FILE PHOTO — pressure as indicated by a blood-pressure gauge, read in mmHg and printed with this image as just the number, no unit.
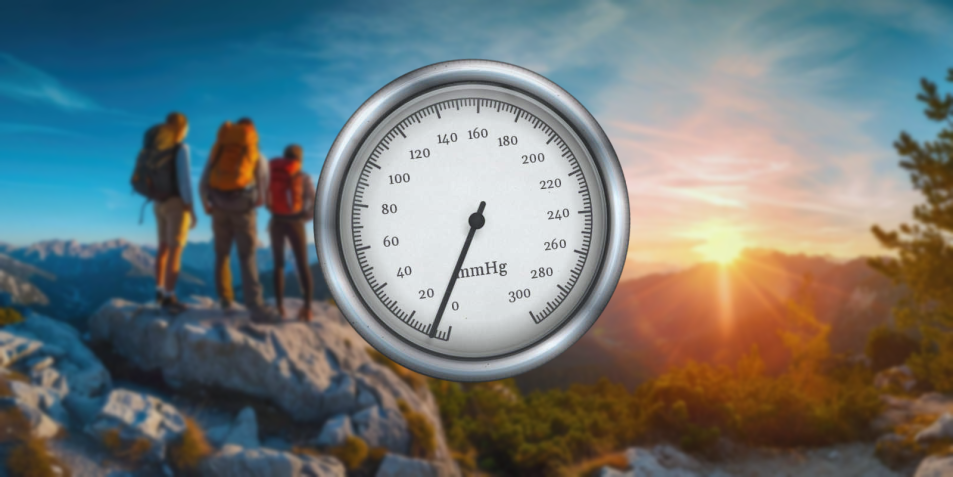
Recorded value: 8
